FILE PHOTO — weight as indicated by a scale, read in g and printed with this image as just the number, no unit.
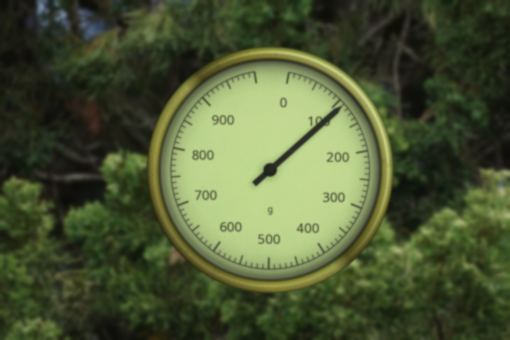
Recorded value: 110
